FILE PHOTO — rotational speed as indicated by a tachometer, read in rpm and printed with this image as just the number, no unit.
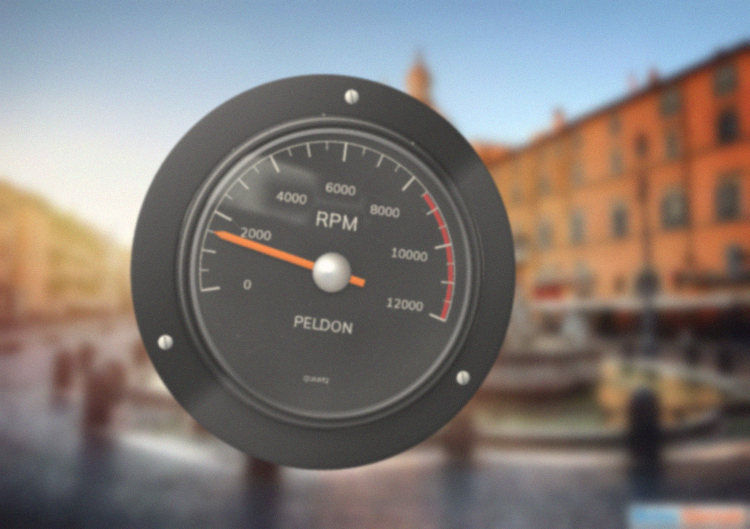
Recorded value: 1500
